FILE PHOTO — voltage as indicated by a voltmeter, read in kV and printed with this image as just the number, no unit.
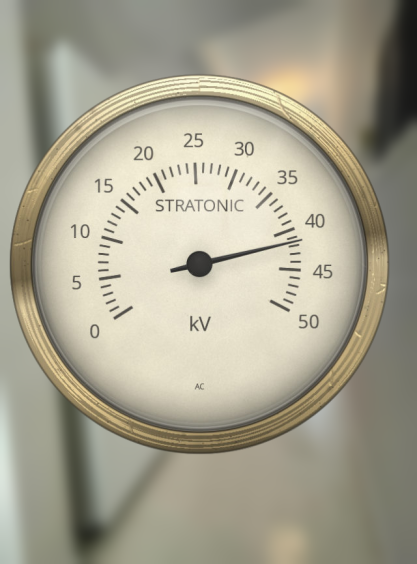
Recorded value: 41.5
